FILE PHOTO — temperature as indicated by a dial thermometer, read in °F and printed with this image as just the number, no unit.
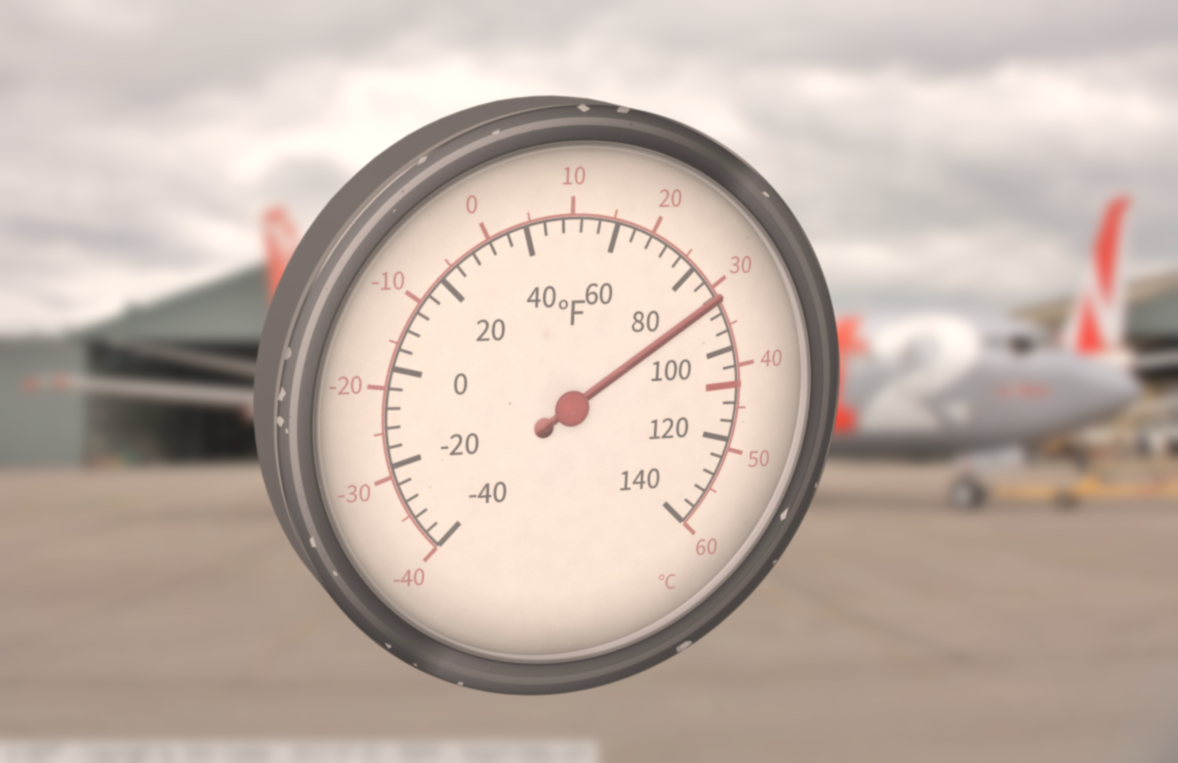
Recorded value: 88
